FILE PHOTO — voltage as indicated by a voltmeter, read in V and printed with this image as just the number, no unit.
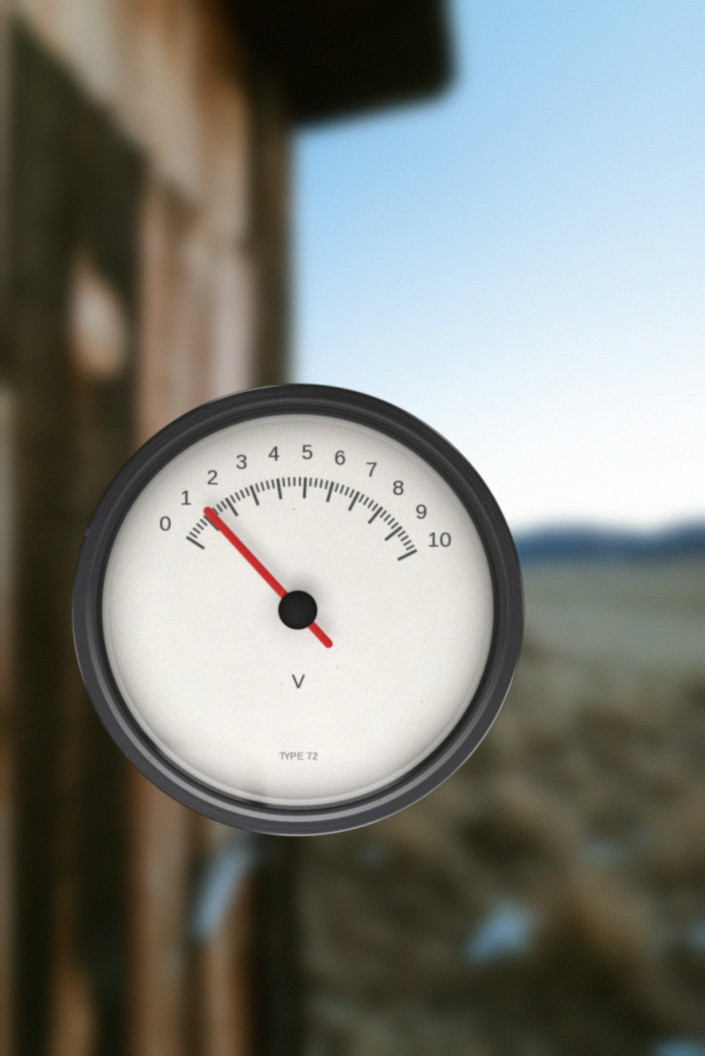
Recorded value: 1.2
